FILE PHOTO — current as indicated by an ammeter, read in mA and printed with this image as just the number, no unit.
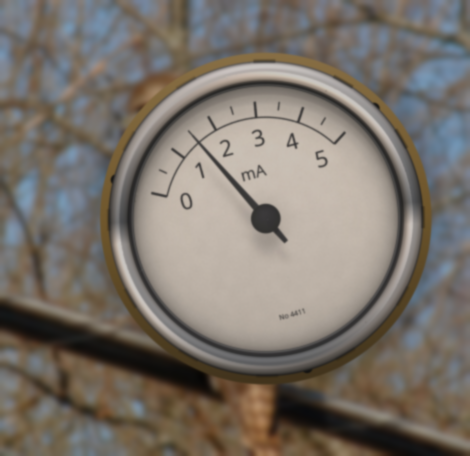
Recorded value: 1.5
